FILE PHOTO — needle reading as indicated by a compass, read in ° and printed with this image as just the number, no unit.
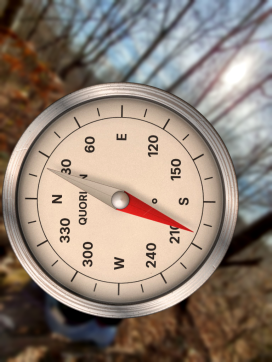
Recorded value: 202.5
